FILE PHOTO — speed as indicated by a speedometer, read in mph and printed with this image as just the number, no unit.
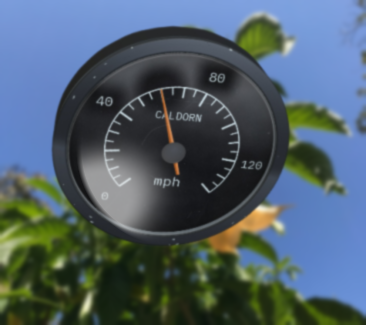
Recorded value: 60
